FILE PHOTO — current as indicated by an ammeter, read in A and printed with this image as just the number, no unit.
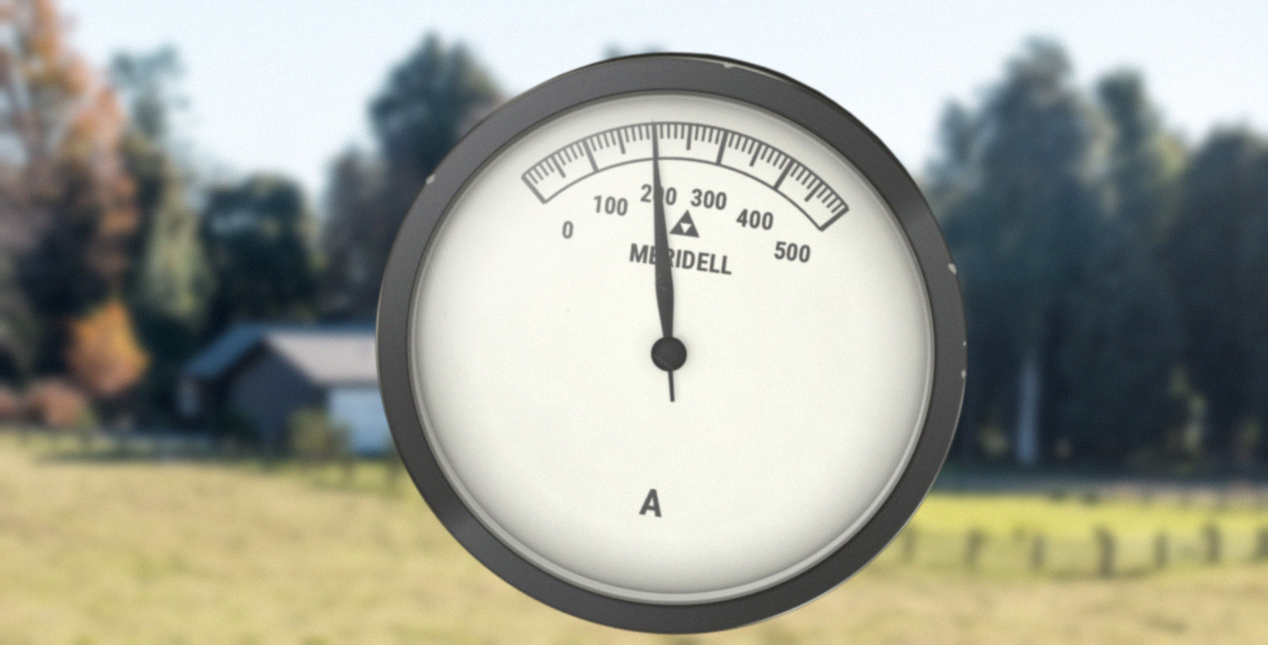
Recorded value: 200
